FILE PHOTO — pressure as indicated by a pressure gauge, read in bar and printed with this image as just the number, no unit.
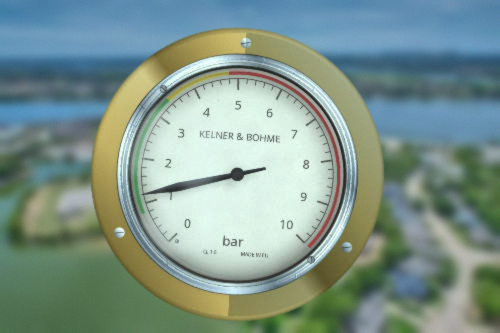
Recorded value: 1.2
